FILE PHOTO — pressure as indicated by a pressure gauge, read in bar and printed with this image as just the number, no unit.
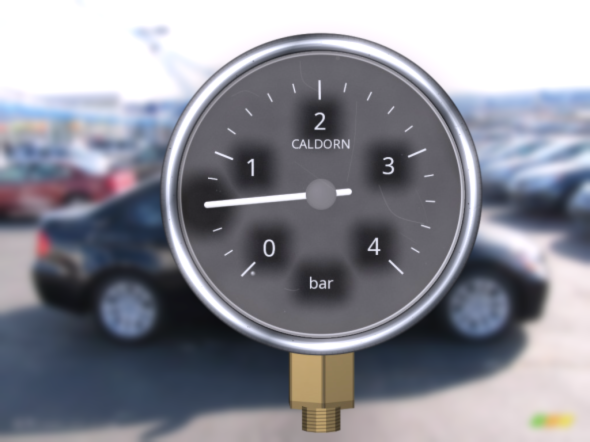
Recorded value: 0.6
